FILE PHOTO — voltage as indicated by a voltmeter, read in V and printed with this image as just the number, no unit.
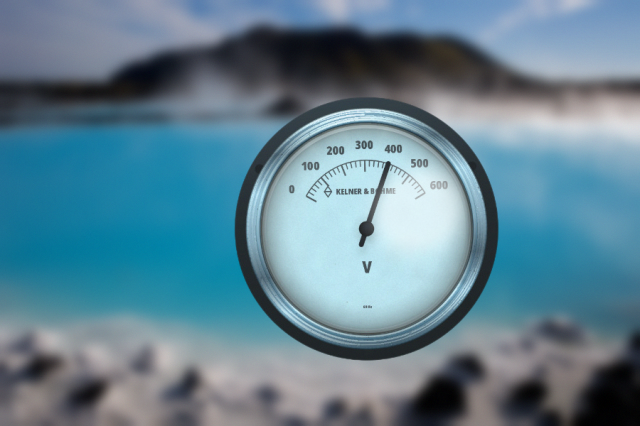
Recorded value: 400
